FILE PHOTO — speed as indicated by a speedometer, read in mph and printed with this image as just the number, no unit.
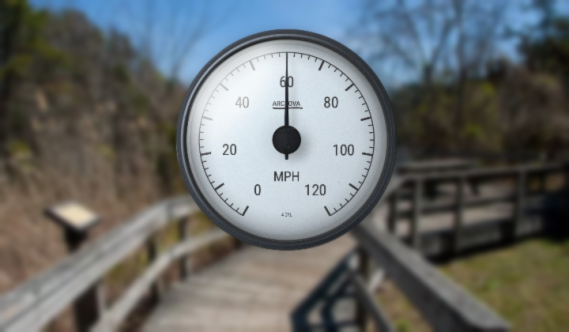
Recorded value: 60
